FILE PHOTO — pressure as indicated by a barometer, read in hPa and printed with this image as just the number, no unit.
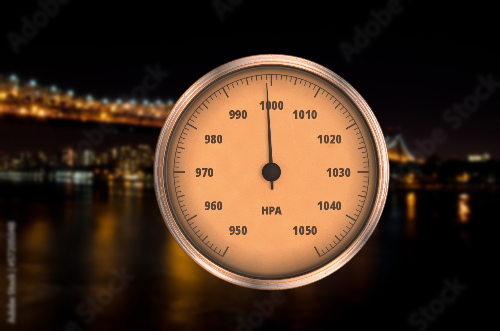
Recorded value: 999
